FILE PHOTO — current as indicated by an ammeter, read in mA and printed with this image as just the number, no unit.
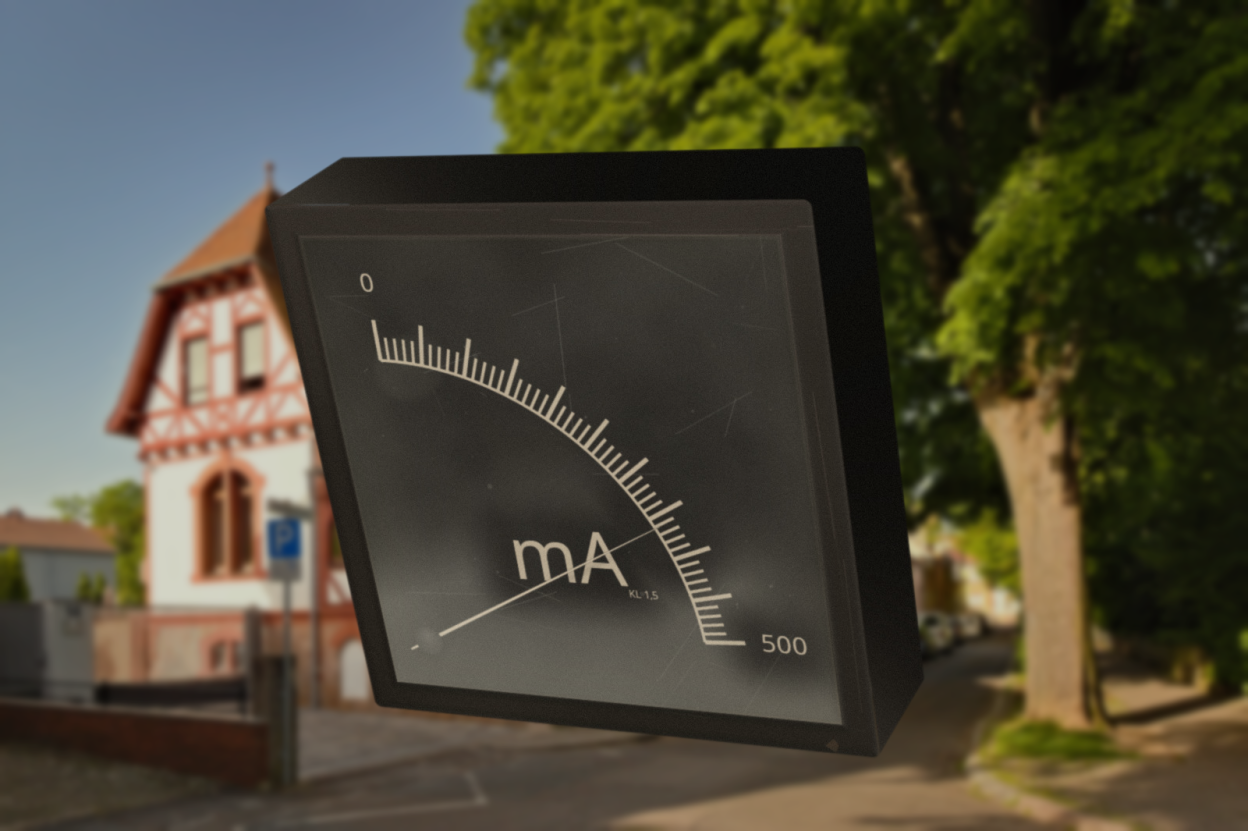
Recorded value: 360
